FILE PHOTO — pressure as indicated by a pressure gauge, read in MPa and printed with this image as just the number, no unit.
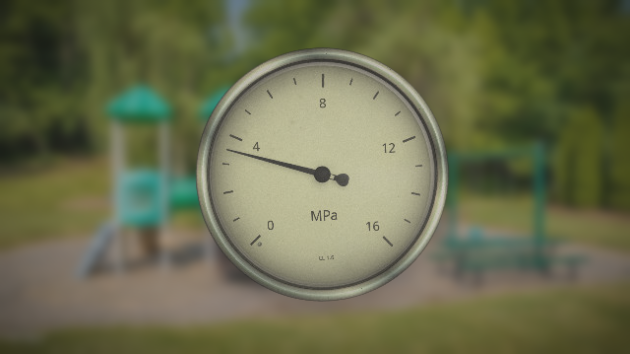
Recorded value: 3.5
